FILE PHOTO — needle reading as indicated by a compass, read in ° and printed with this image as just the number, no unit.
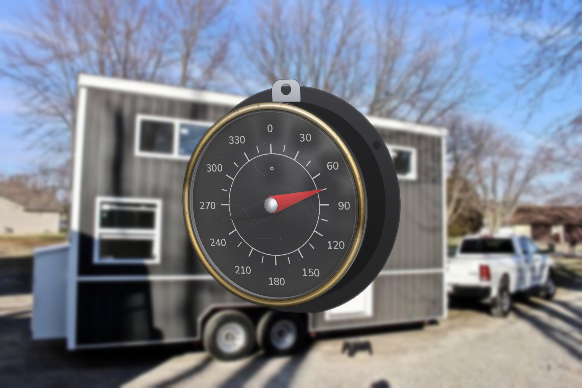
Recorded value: 75
